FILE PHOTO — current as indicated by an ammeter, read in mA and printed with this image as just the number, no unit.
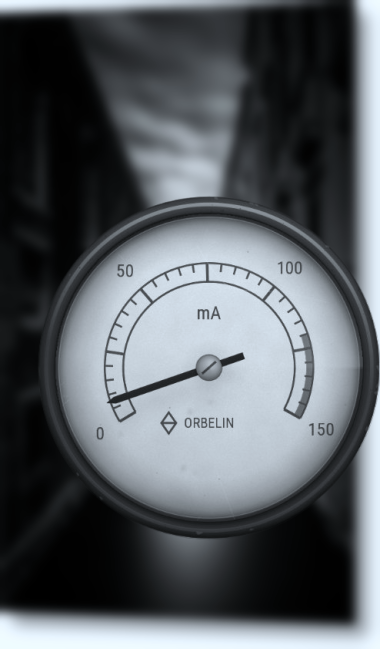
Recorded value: 7.5
